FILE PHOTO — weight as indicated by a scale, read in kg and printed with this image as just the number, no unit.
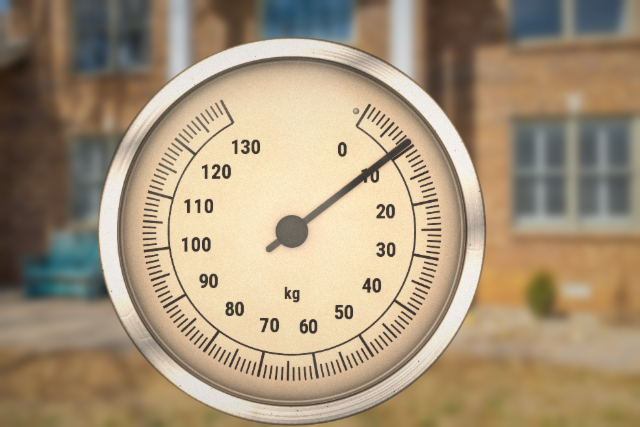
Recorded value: 9
